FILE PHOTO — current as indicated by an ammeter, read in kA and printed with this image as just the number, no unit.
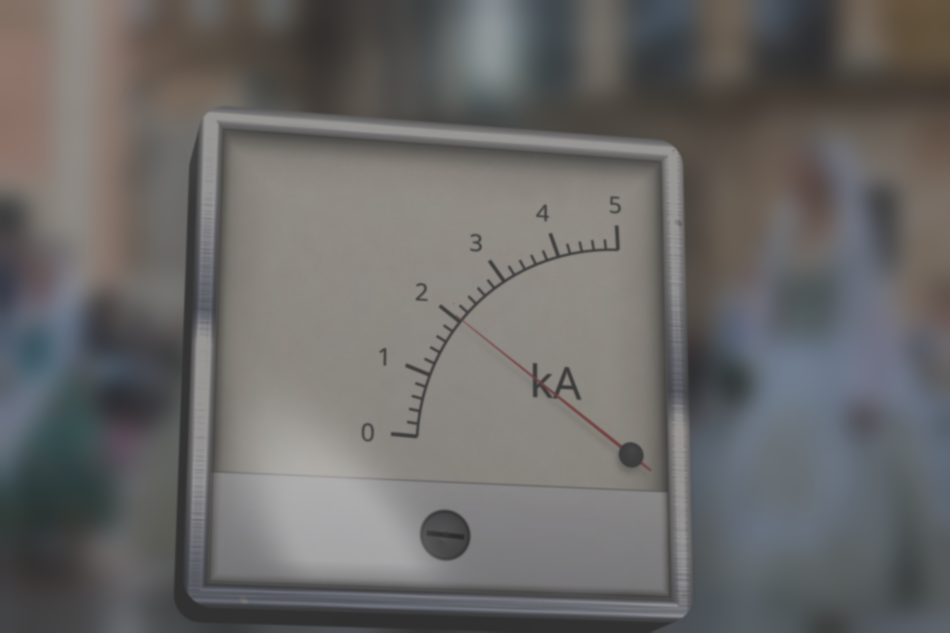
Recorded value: 2
